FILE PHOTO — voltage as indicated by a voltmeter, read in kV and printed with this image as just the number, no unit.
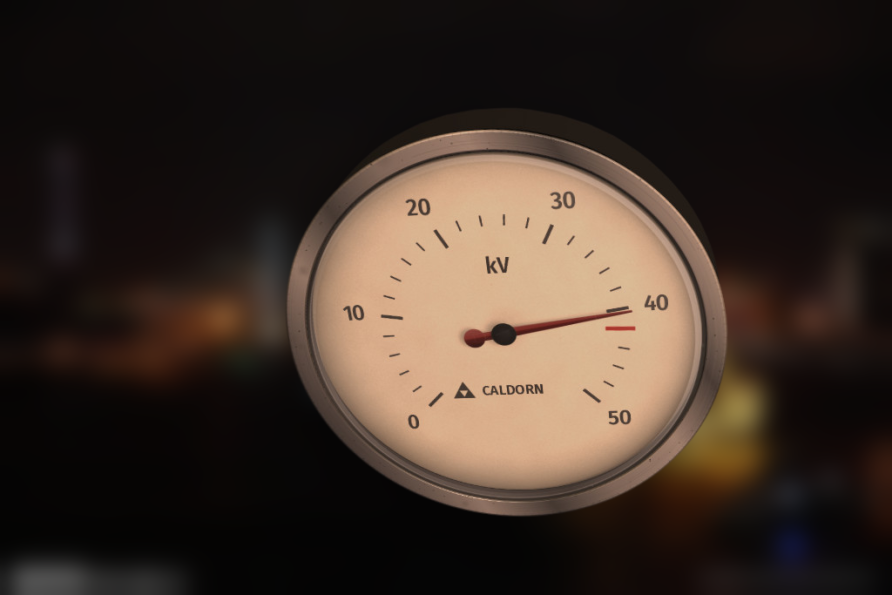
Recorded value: 40
